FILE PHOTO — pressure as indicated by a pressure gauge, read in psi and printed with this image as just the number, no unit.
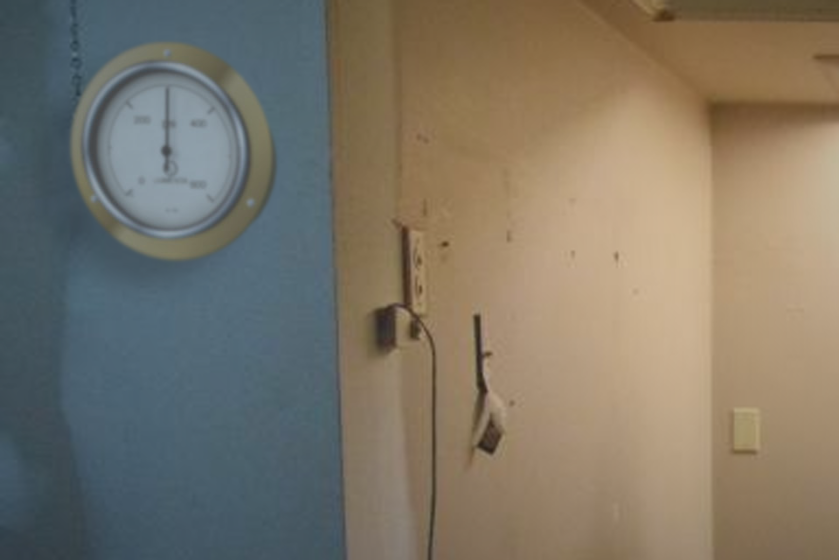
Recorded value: 300
